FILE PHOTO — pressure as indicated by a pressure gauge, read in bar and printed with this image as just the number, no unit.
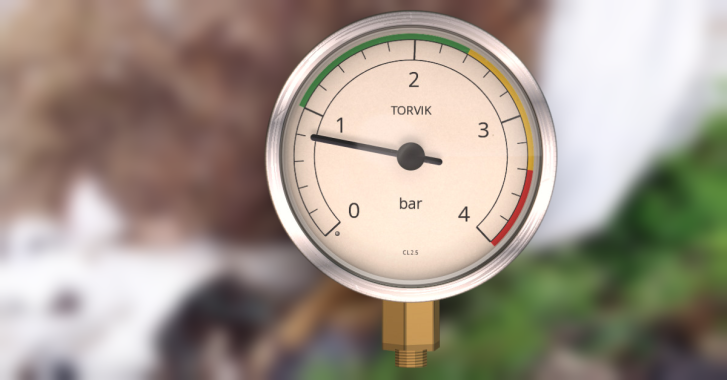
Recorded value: 0.8
